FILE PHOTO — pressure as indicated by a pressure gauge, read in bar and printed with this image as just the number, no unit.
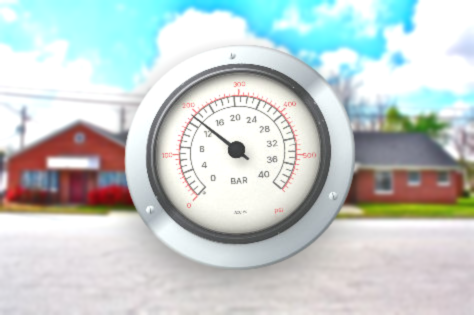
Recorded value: 13
